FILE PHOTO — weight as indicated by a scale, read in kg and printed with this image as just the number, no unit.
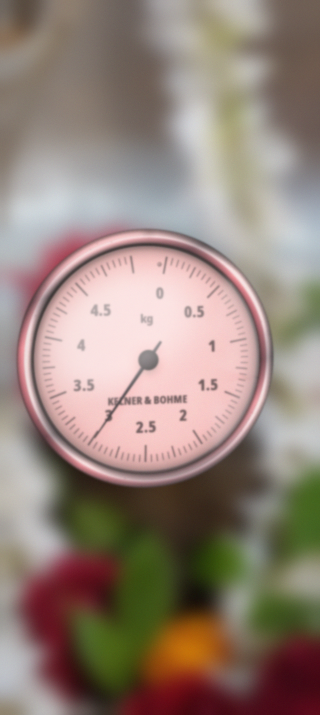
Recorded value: 3
